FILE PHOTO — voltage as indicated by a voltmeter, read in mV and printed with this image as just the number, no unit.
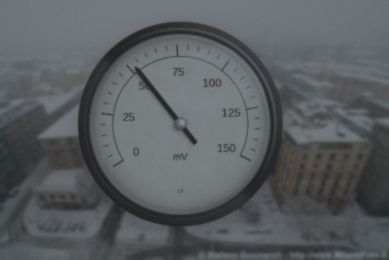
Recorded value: 52.5
